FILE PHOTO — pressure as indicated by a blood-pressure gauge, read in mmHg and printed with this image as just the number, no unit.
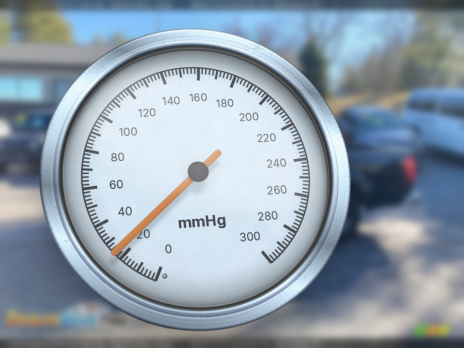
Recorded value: 24
